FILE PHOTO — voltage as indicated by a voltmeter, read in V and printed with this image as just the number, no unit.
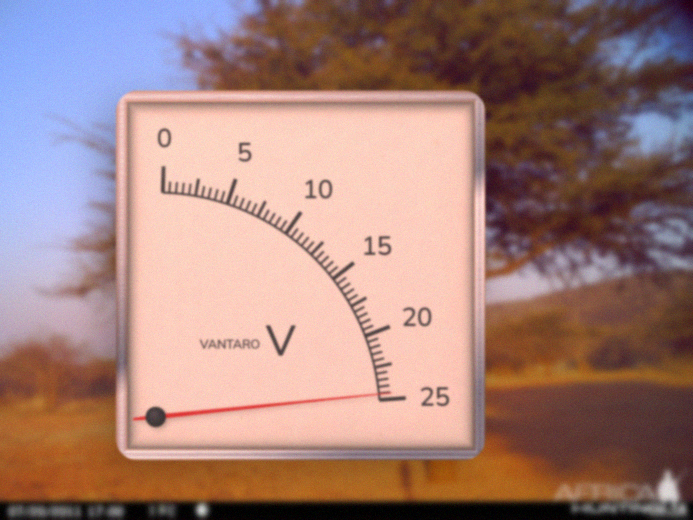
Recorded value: 24.5
